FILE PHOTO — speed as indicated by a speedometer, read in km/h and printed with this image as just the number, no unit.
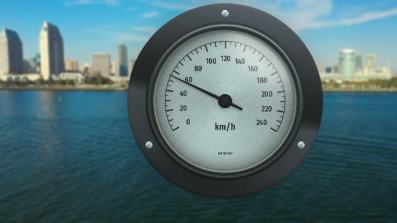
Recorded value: 55
